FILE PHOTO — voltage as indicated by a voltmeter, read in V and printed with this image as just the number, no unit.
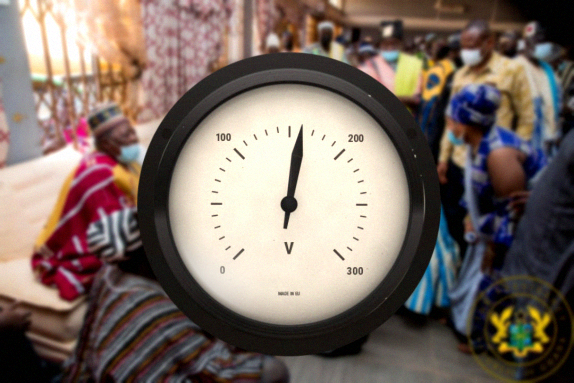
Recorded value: 160
